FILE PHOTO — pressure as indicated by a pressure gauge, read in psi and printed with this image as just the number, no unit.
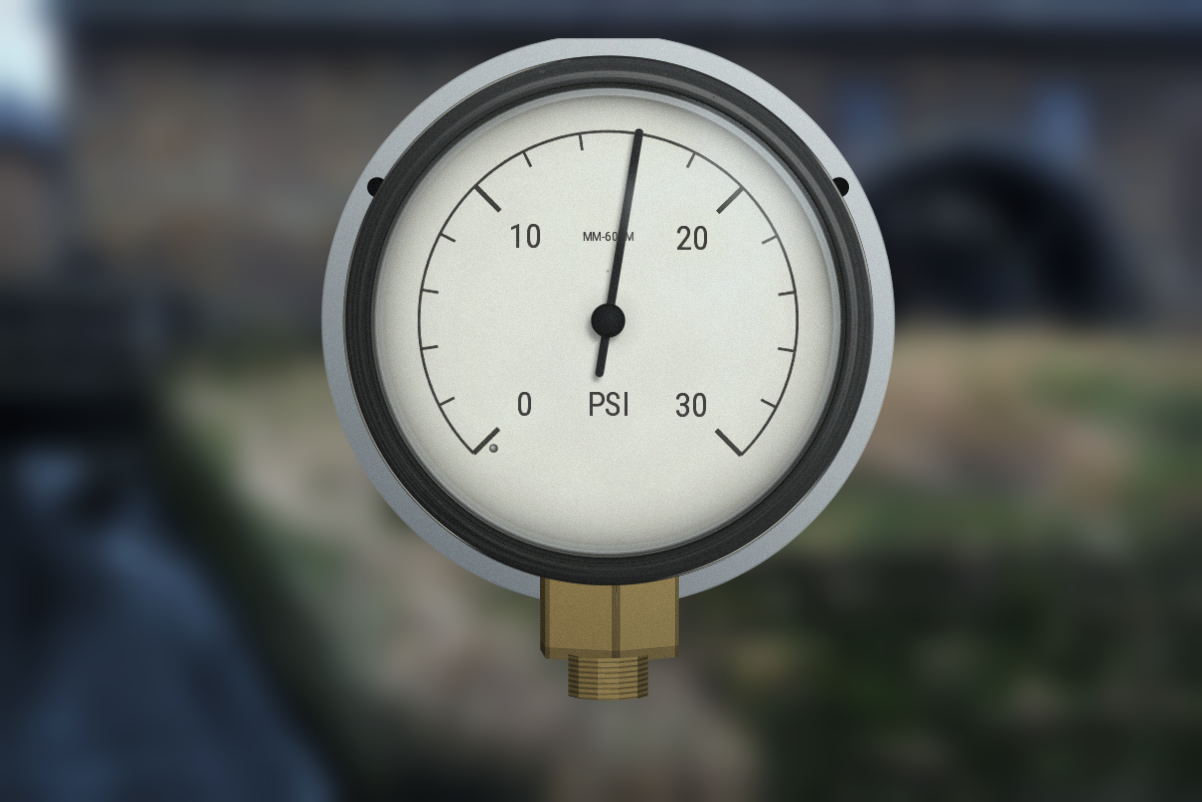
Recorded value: 16
